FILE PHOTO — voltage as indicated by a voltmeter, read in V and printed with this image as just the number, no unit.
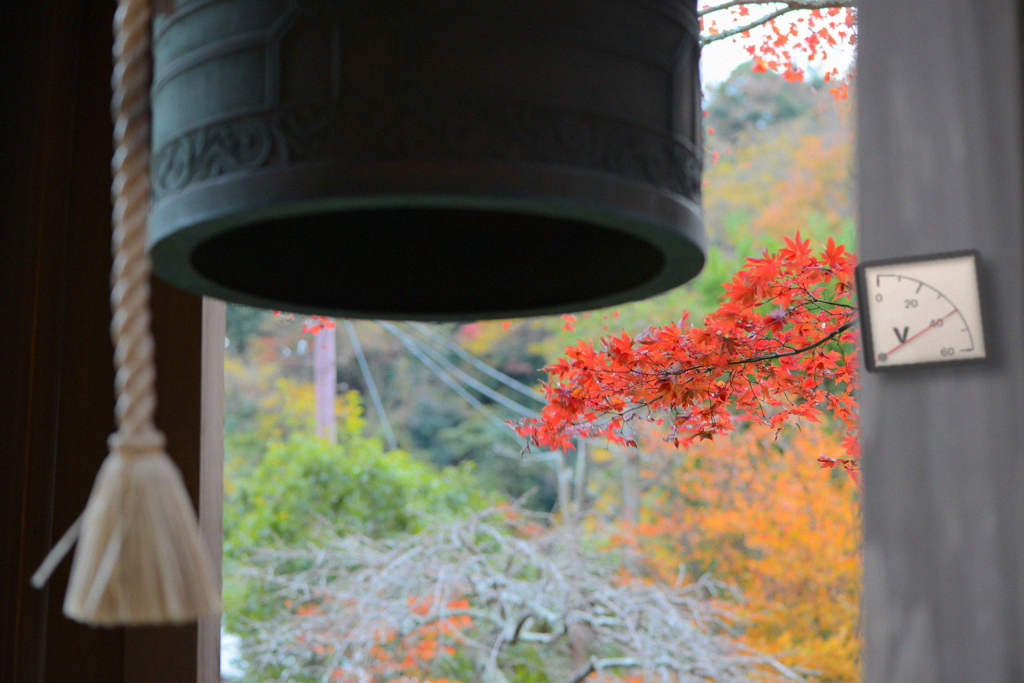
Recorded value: 40
